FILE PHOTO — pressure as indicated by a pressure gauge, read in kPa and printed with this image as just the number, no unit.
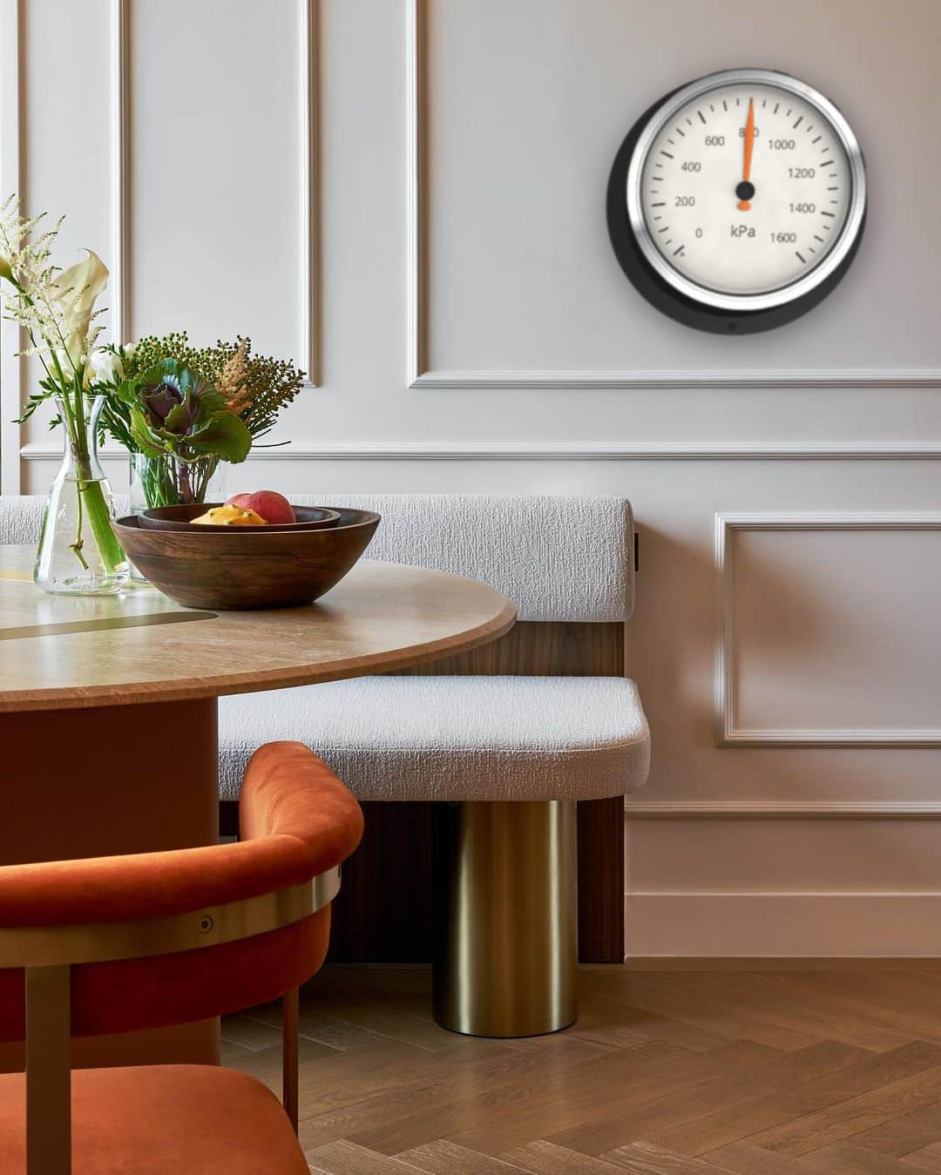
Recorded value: 800
